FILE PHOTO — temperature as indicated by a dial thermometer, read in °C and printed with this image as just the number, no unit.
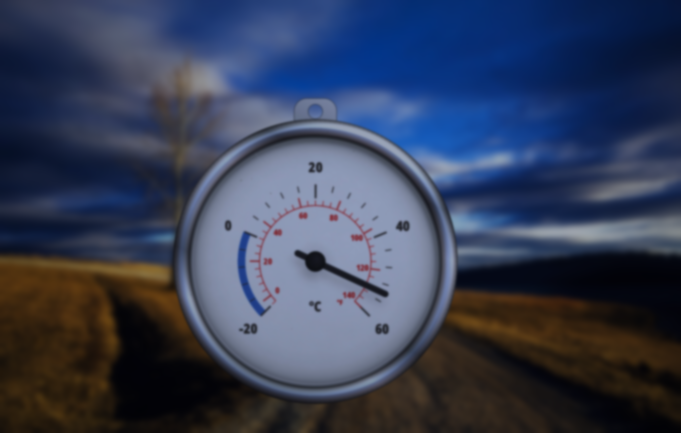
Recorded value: 54
